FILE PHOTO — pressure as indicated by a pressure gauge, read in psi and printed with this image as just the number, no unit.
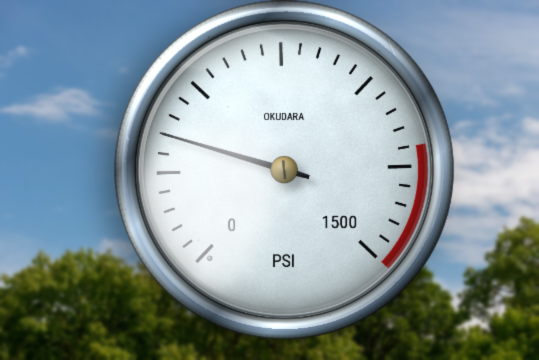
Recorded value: 350
